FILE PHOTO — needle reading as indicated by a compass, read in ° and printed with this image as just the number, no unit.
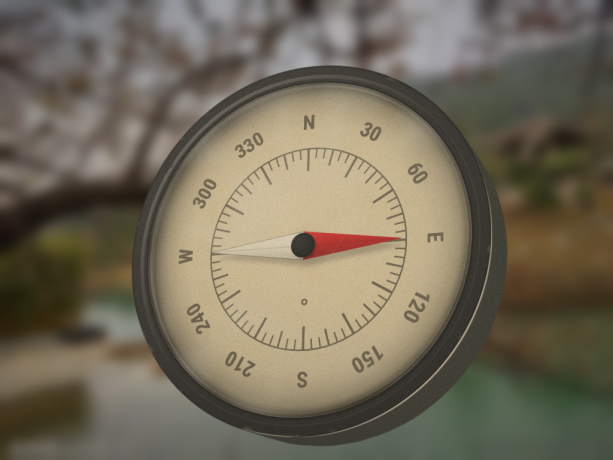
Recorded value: 90
